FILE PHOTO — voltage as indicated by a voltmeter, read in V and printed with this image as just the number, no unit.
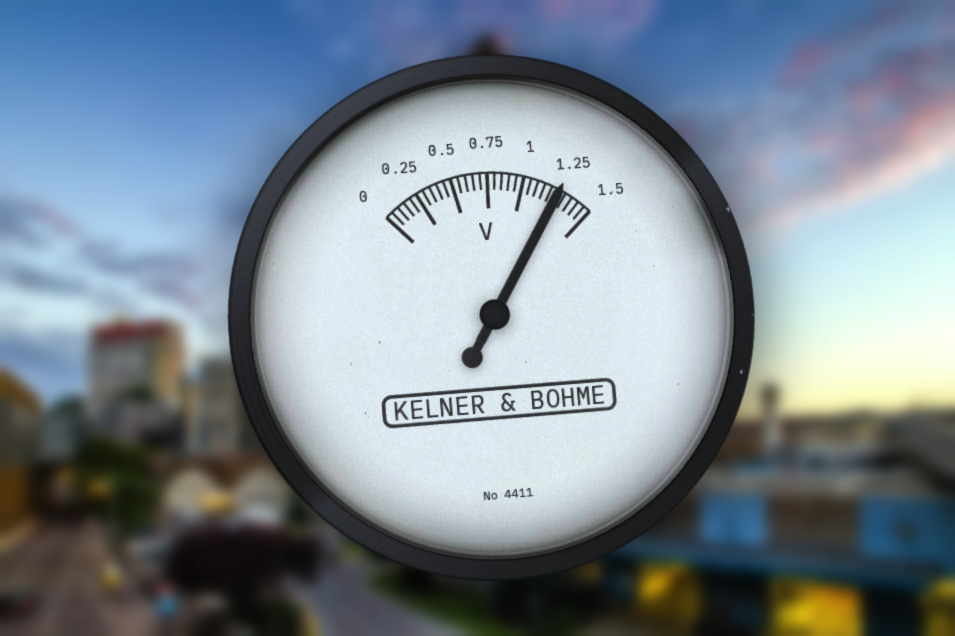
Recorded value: 1.25
